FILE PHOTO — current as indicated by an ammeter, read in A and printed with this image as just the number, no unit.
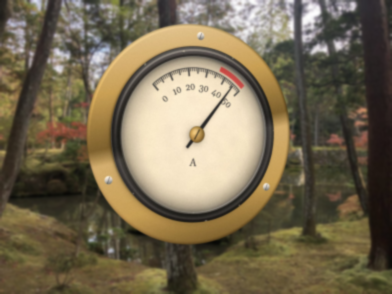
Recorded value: 45
